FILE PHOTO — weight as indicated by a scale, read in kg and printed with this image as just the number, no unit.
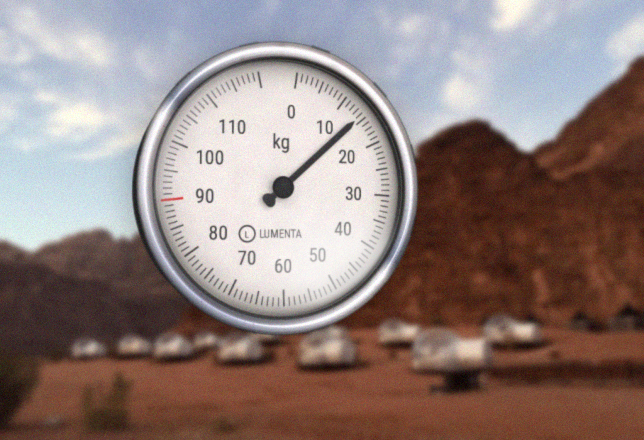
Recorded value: 14
